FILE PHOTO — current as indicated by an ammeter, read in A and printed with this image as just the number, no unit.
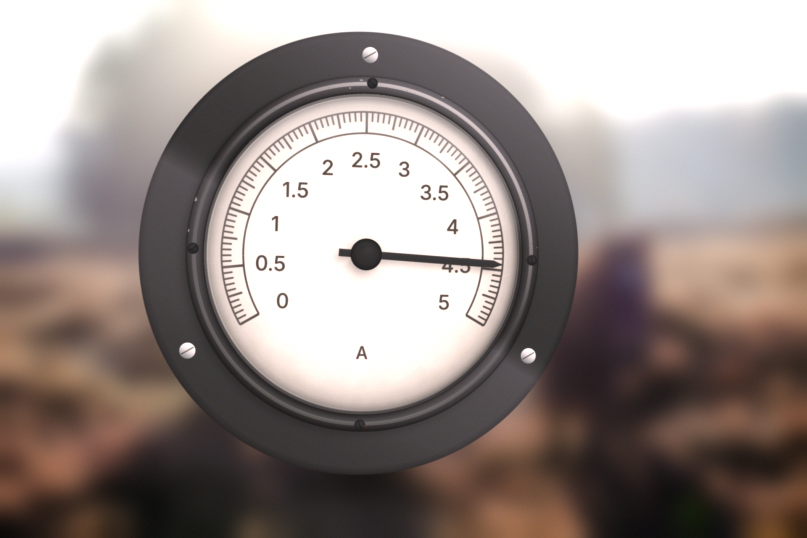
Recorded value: 4.45
